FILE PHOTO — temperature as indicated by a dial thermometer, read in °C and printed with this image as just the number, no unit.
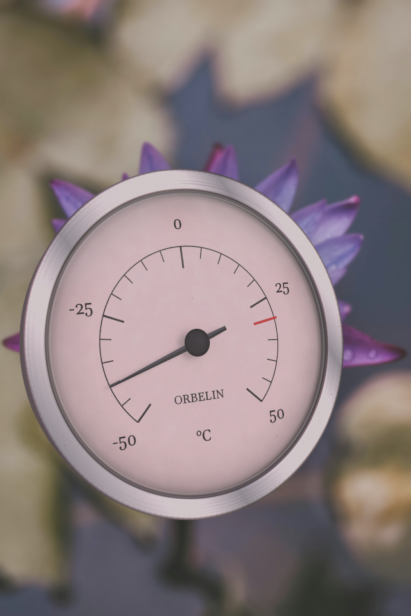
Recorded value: -40
